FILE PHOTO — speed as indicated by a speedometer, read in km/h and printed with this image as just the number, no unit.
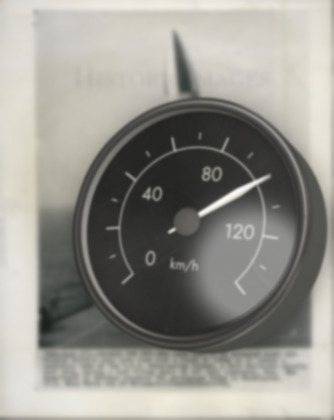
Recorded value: 100
